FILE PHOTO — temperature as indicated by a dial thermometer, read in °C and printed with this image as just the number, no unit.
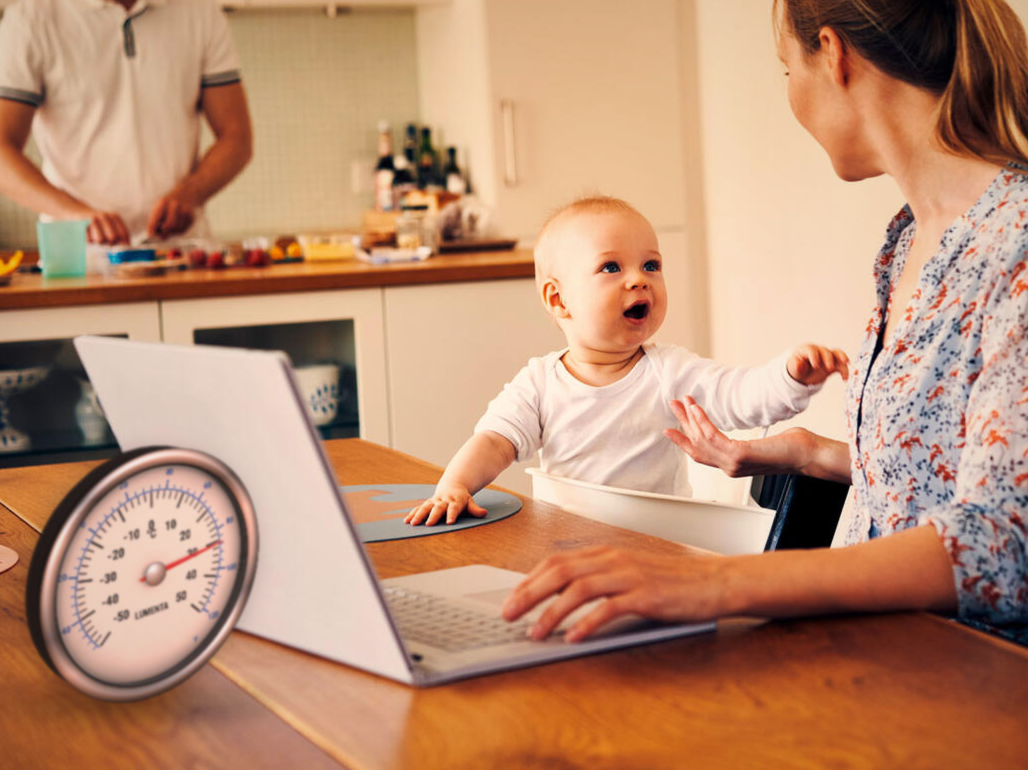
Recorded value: 30
